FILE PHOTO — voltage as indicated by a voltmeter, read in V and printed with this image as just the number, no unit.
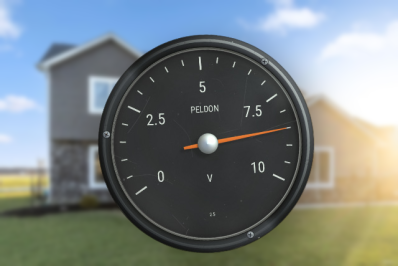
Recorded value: 8.5
